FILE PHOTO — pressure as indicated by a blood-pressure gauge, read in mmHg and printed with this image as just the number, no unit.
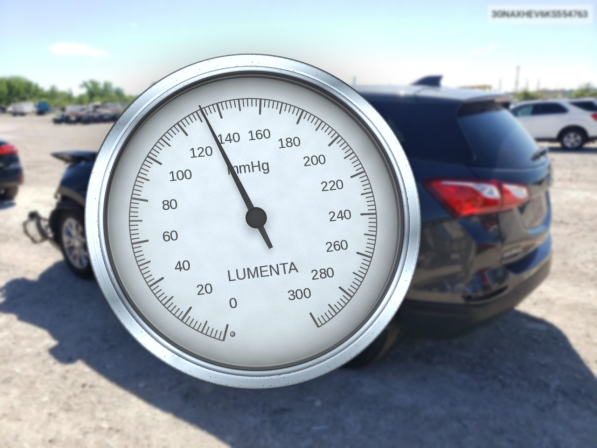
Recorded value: 132
